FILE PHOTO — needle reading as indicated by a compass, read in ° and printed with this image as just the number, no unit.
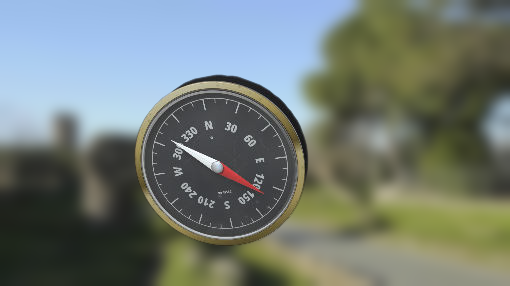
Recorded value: 130
